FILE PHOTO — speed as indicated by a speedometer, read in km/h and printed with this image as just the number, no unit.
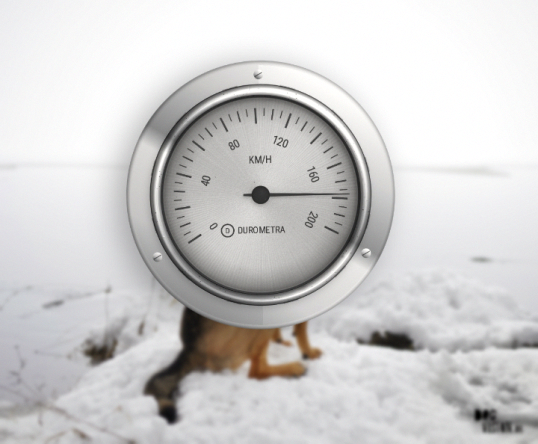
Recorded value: 177.5
